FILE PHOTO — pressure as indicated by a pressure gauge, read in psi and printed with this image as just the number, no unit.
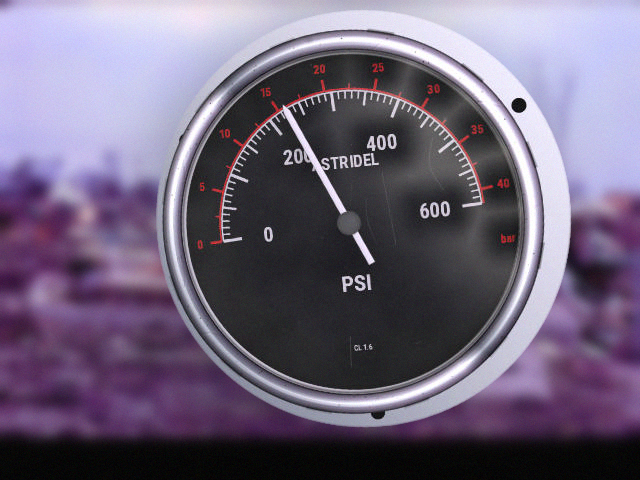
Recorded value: 230
